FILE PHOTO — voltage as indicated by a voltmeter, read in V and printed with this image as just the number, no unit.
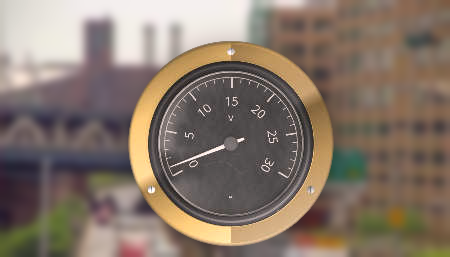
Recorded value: 1
